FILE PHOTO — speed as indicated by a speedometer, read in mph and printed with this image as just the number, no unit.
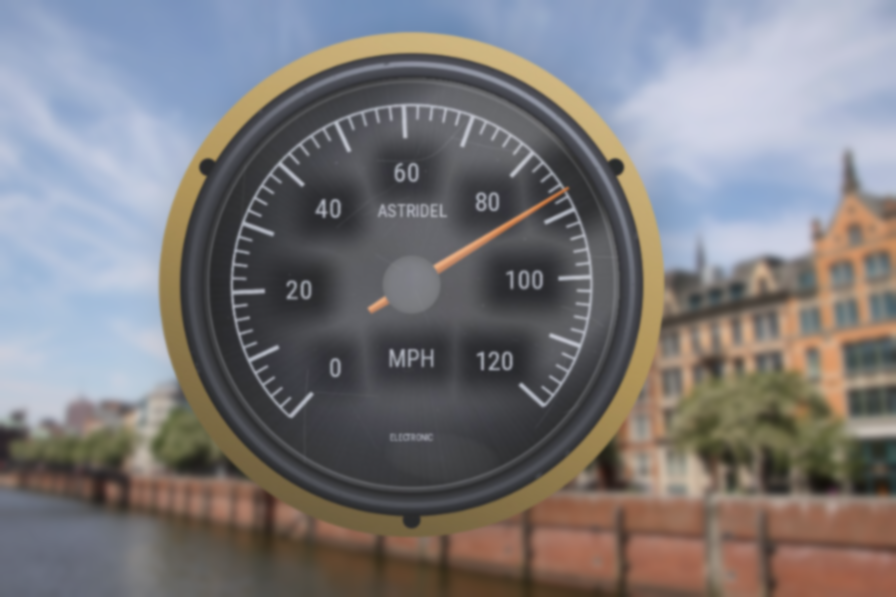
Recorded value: 87
